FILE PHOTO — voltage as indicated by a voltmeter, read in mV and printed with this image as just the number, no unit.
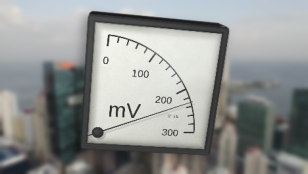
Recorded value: 230
